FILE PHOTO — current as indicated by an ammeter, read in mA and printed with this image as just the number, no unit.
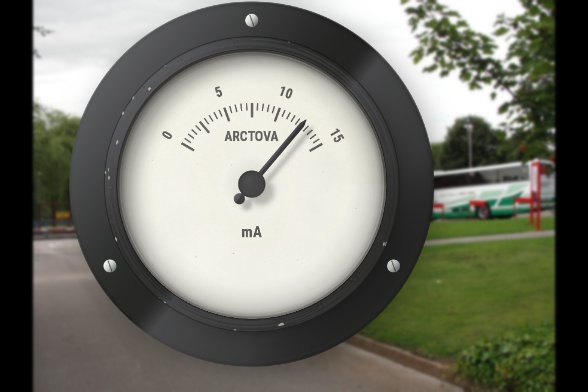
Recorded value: 12.5
